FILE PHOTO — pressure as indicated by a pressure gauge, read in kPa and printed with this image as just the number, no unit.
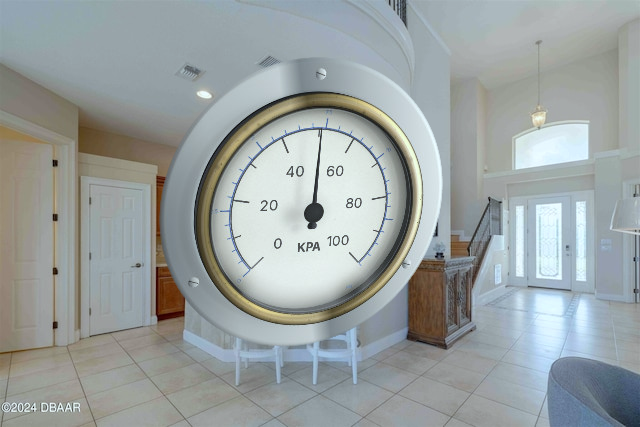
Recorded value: 50
